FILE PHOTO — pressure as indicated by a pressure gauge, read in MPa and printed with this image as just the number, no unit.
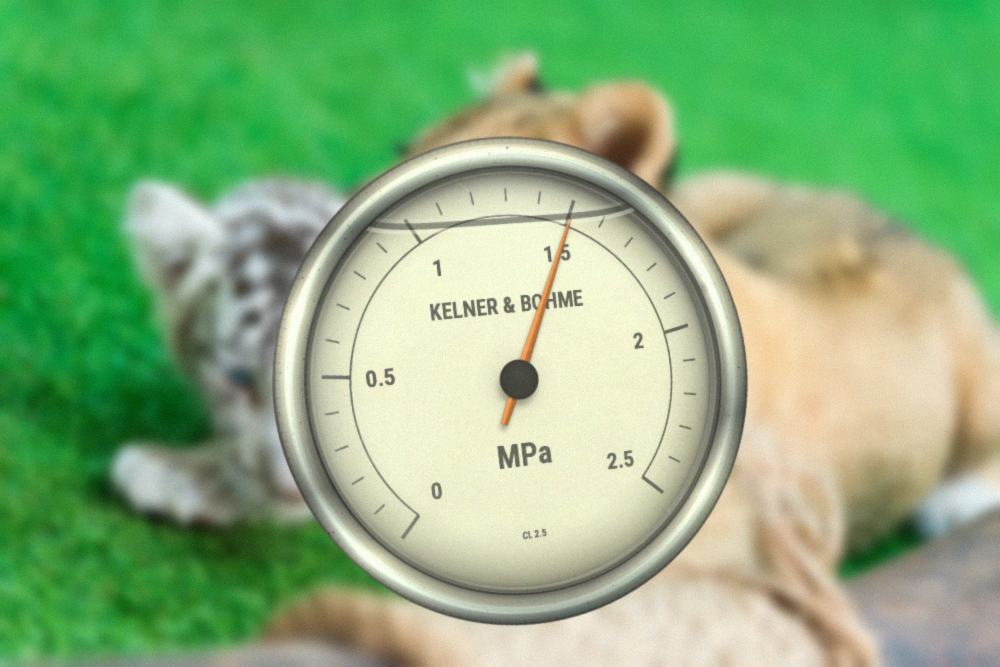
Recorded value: 1.5
